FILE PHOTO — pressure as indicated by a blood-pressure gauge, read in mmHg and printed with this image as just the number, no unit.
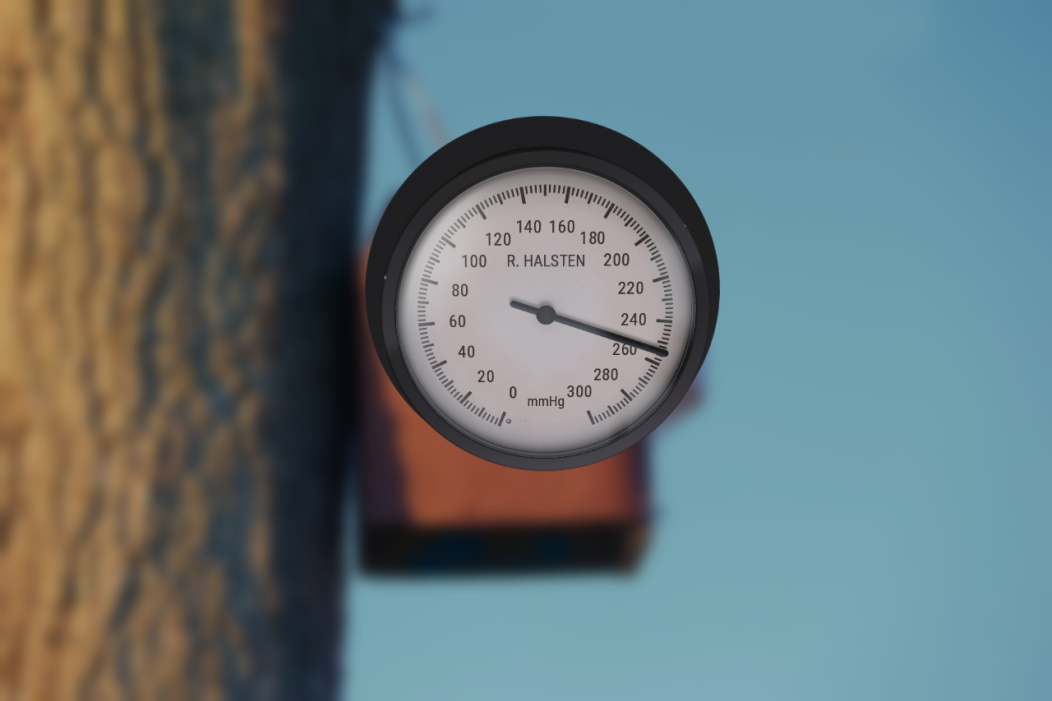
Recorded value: 254
